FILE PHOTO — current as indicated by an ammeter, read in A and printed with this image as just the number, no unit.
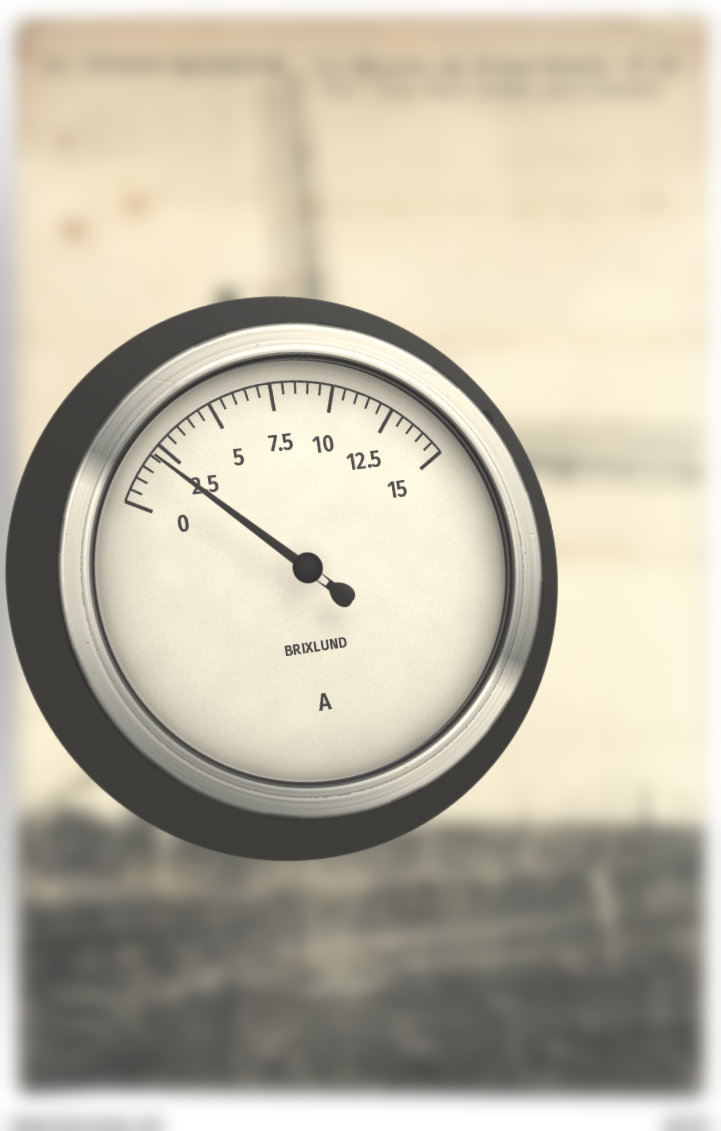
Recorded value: 2
